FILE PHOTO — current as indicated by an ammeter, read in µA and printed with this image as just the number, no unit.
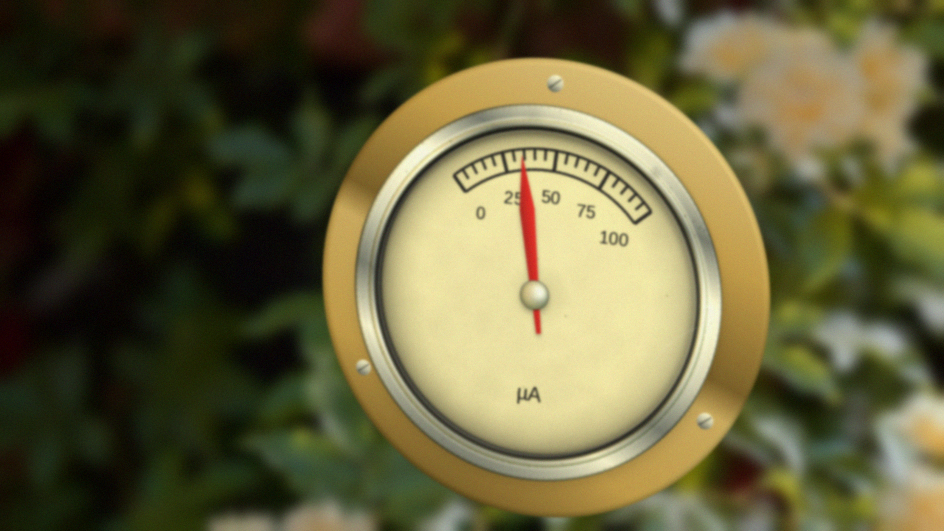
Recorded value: 35
